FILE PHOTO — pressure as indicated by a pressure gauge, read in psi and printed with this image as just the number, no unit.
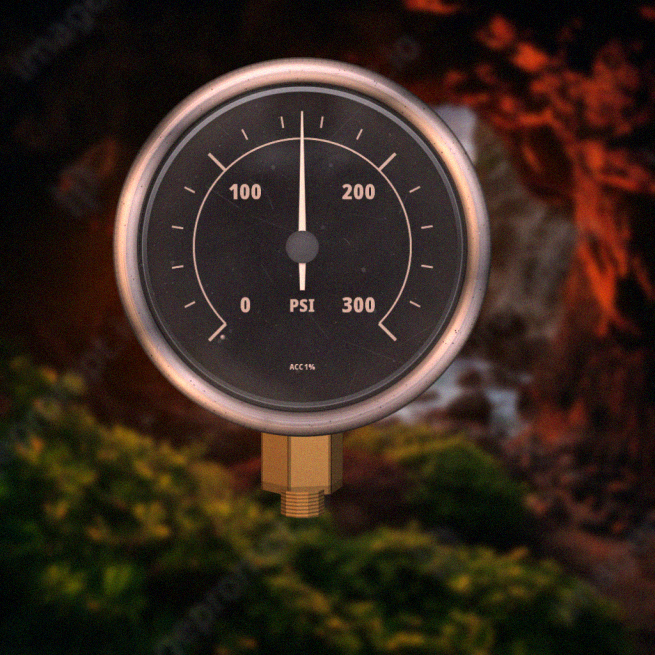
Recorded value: 150
